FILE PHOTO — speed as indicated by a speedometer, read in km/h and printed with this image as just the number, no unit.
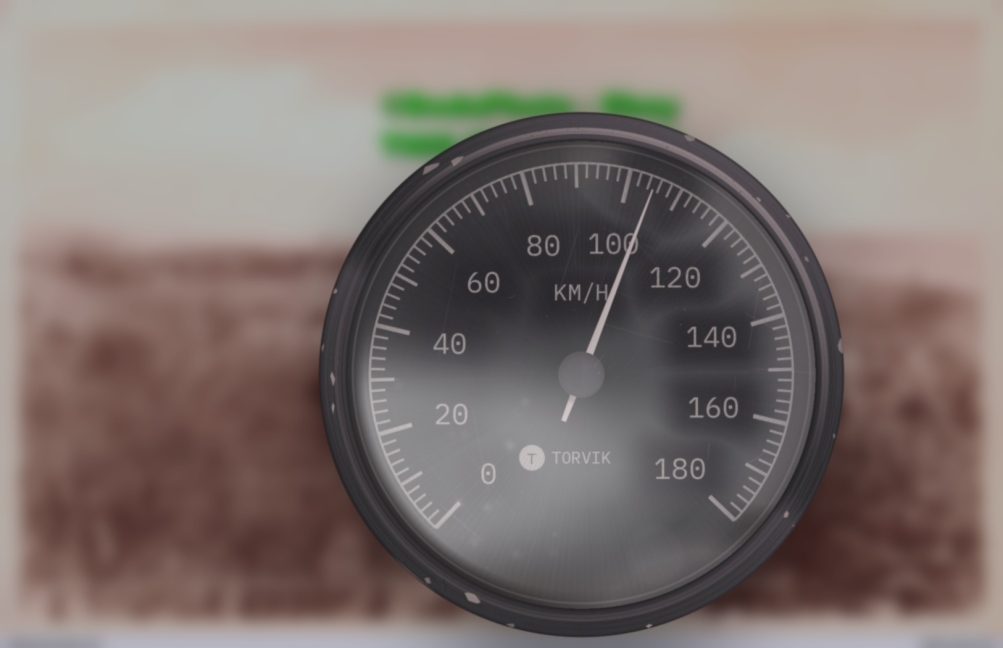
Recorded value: 105
